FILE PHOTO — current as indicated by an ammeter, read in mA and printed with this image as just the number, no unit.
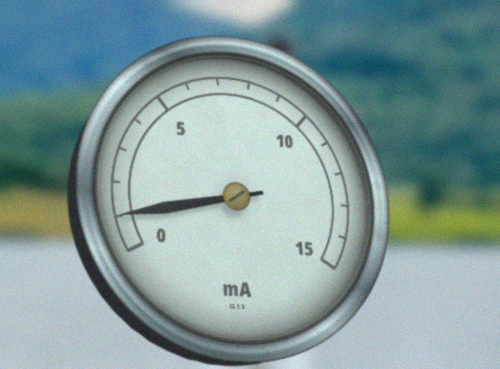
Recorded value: 1
